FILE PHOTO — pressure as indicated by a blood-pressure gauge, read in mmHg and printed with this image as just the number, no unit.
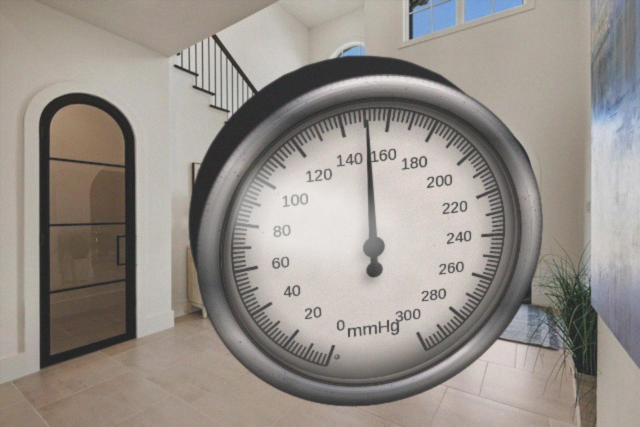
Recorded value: 150
